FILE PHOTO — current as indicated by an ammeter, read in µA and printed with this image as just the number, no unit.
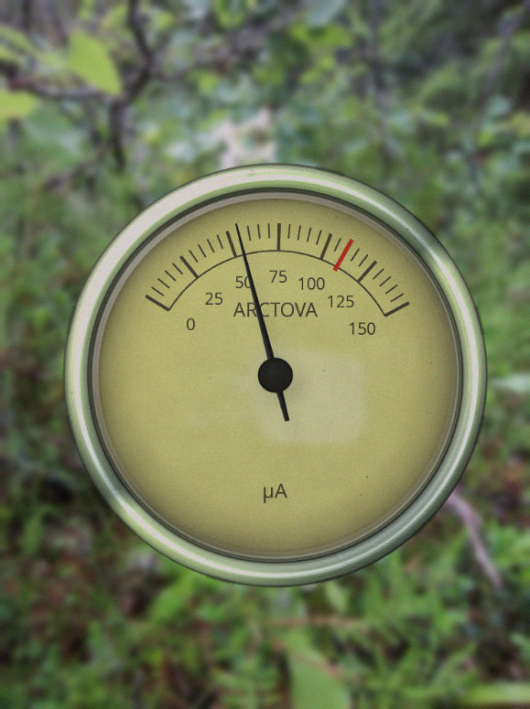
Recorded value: 55
